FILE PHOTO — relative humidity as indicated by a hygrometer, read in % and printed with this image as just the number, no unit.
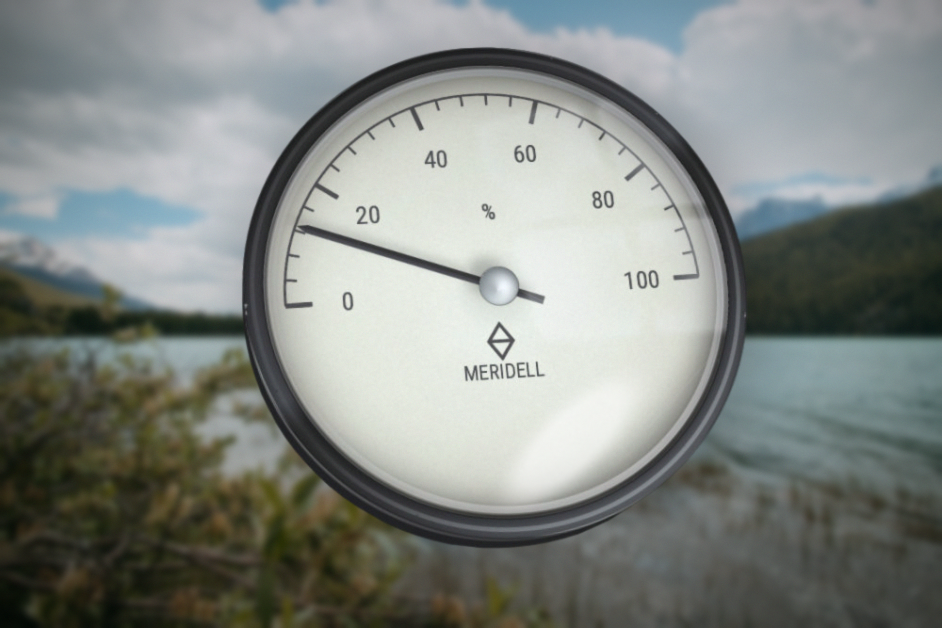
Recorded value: 12
